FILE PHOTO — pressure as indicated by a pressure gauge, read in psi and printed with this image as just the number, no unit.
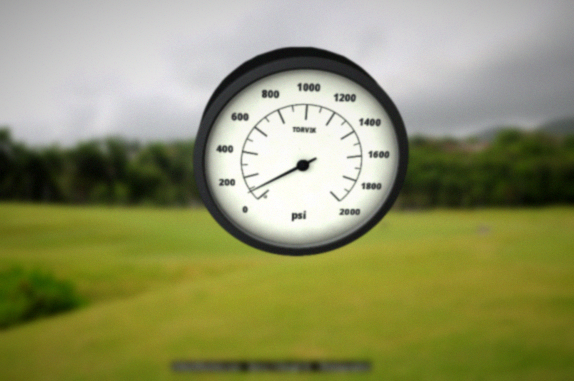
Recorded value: 100
